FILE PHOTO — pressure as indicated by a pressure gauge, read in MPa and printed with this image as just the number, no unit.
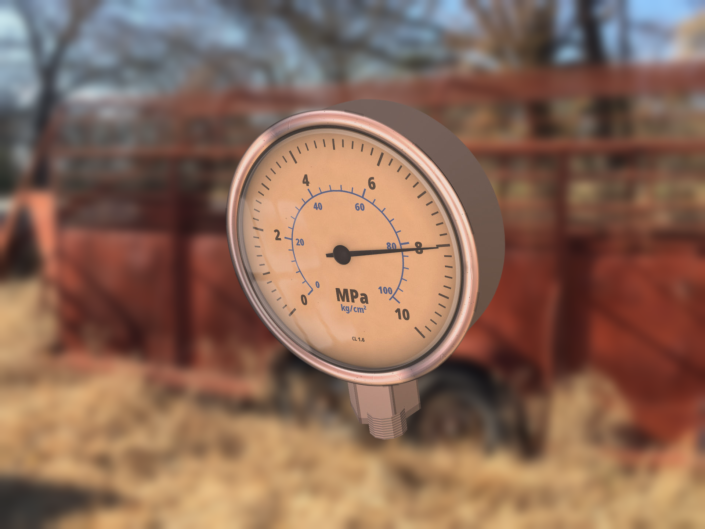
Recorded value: 8
